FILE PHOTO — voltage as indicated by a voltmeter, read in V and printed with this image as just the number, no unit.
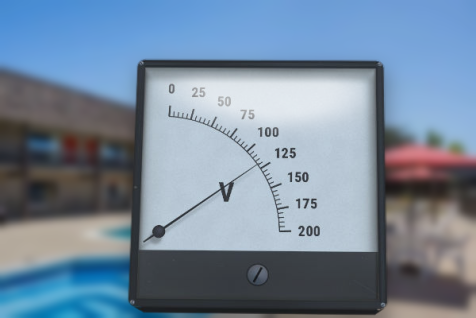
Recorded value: 120
